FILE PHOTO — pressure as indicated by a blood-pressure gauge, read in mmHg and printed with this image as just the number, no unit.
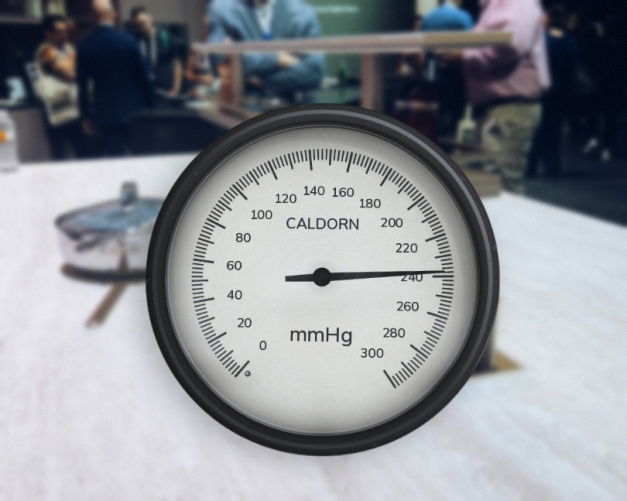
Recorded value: 238
